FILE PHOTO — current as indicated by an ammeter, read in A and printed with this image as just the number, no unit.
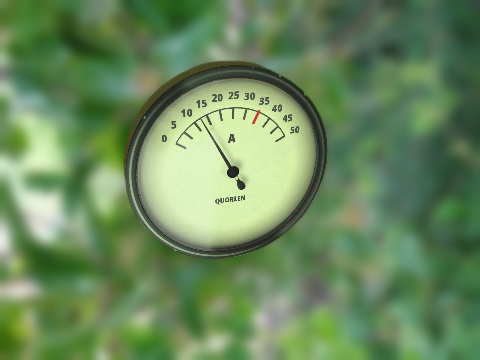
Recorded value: 12.5
